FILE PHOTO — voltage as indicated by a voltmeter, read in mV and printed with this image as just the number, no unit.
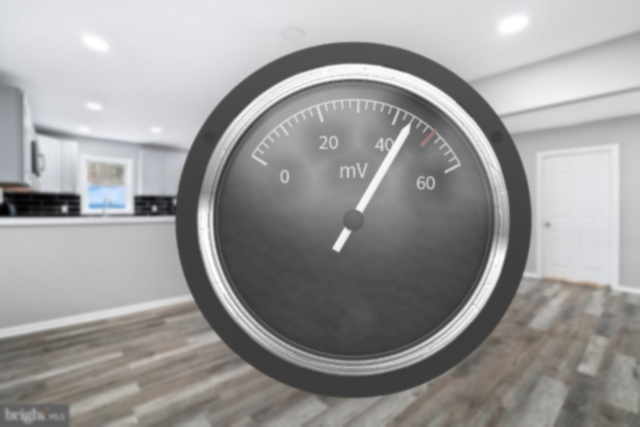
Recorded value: 44
